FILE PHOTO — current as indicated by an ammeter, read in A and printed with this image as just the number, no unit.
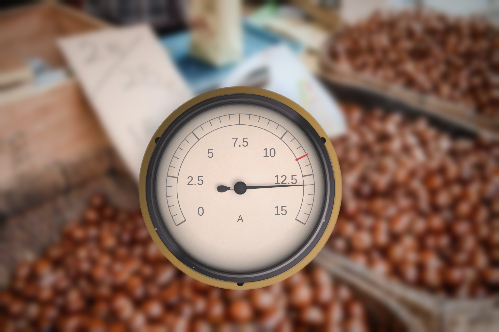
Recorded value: 13
